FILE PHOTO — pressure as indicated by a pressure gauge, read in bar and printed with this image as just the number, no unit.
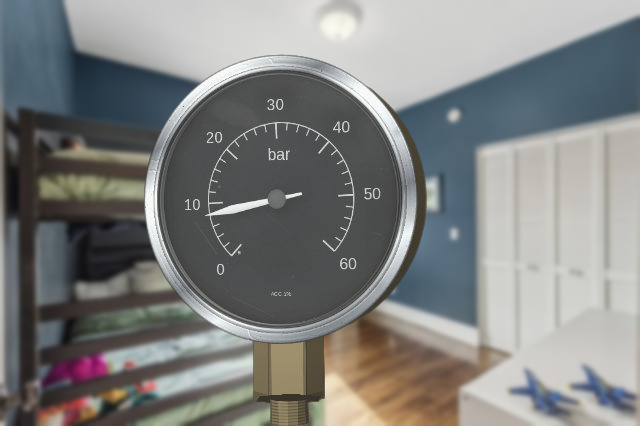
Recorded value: 8
